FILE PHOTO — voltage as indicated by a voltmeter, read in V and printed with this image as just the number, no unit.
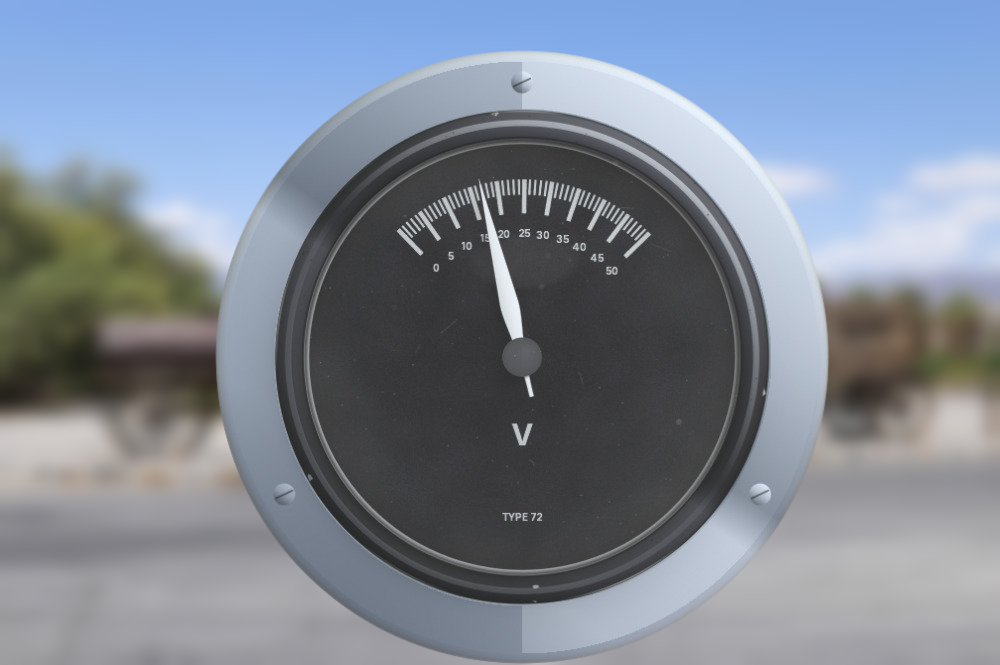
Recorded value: 17
